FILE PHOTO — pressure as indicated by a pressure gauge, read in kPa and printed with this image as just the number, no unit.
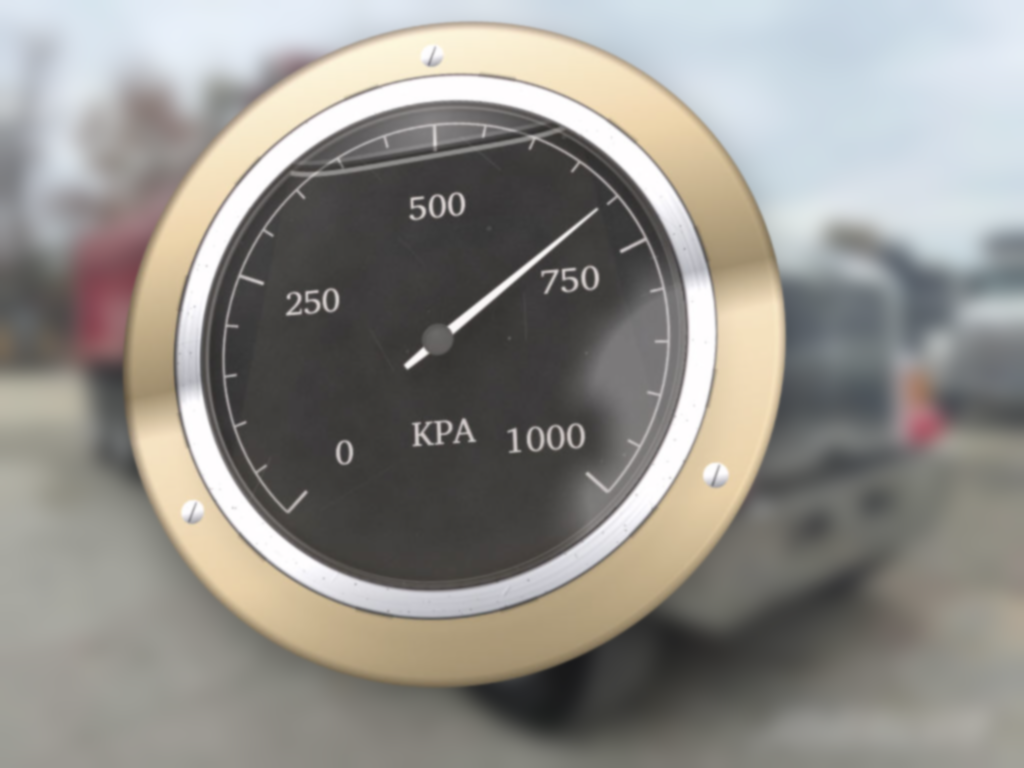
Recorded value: 700
